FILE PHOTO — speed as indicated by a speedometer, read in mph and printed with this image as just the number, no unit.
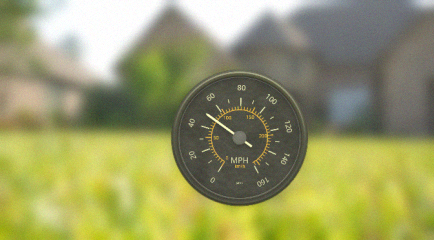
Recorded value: 50
